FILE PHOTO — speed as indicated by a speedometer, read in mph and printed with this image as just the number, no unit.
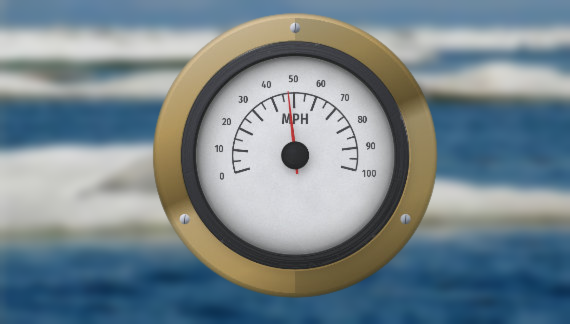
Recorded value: 47.5
